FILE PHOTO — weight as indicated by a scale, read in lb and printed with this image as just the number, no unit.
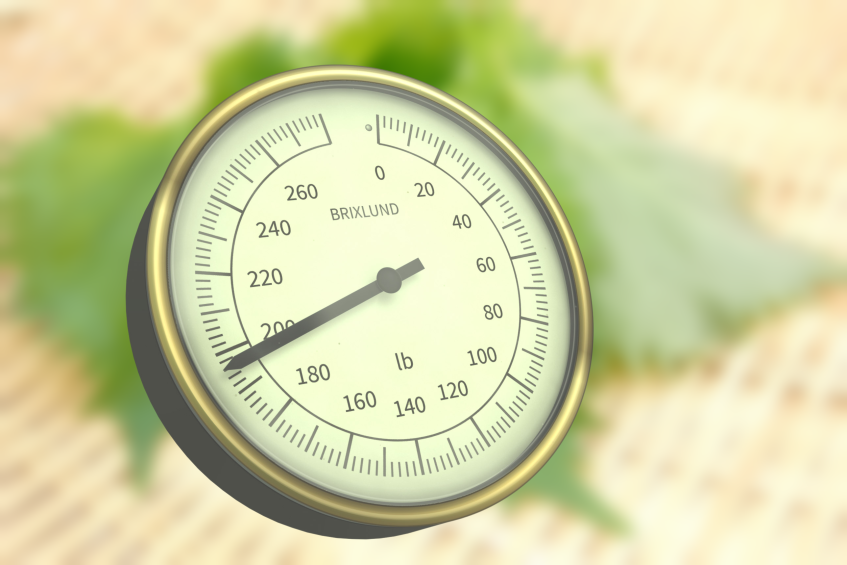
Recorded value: 196
